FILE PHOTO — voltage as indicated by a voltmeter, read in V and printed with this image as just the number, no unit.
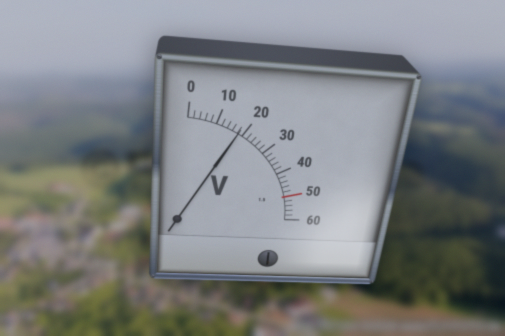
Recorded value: 18
